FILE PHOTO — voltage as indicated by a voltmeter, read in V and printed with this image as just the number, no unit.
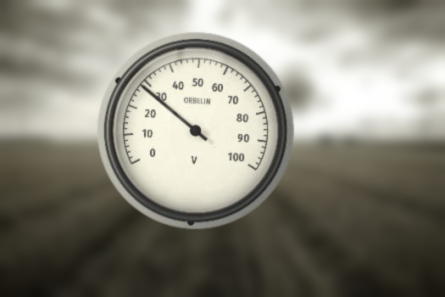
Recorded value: 28
